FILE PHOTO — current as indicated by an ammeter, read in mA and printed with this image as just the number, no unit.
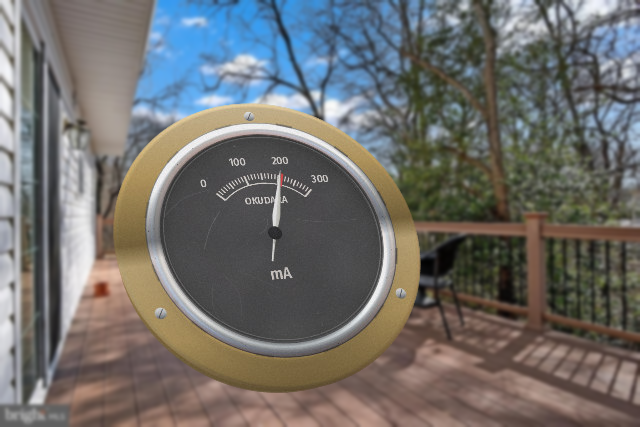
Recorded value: 200
